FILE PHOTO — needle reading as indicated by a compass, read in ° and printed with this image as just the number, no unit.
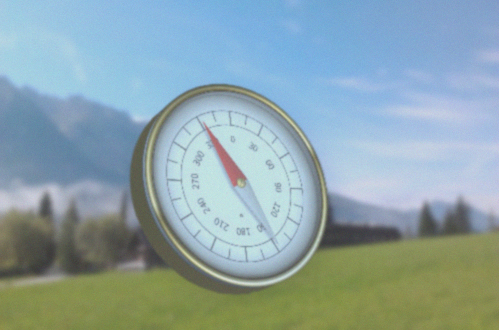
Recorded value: 330
